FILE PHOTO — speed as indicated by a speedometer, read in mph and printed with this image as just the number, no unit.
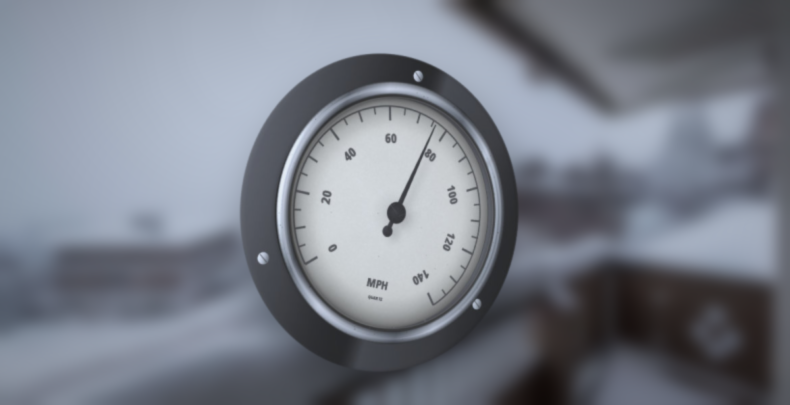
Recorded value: 75
